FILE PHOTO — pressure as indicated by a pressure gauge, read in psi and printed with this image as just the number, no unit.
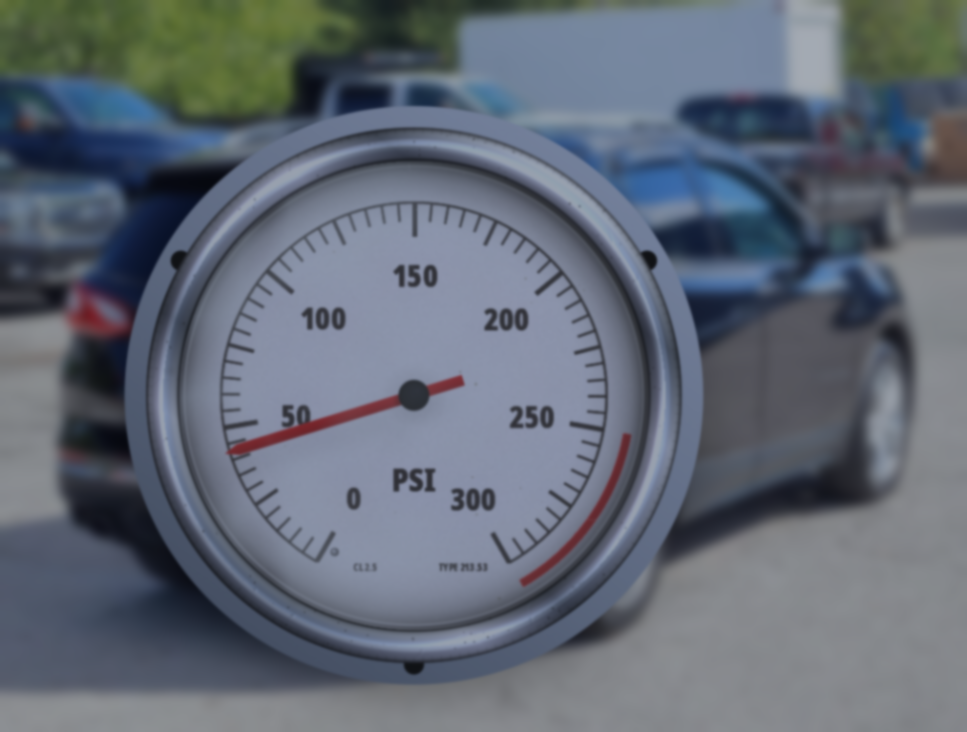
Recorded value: 42.5
